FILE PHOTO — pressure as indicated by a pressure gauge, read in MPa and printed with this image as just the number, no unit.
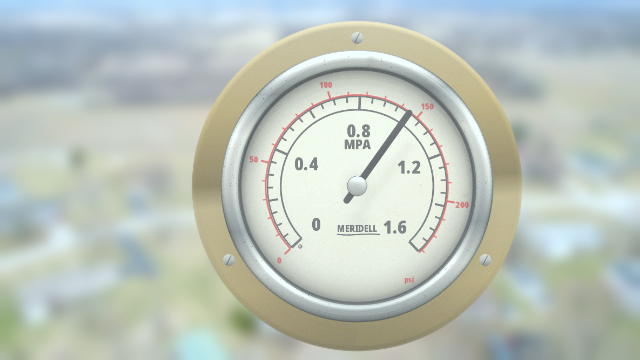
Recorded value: 1
